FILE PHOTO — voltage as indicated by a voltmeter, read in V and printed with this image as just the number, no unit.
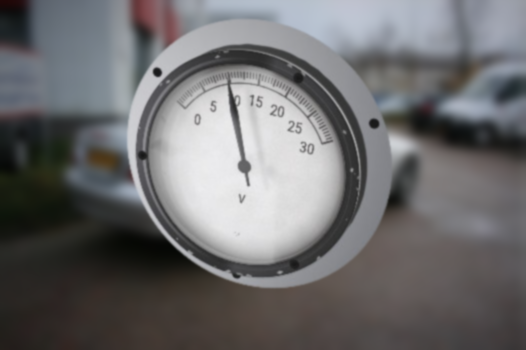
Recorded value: 10
